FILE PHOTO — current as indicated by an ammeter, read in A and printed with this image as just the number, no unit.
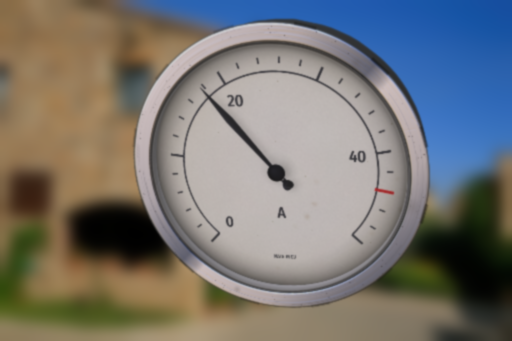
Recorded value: 18
